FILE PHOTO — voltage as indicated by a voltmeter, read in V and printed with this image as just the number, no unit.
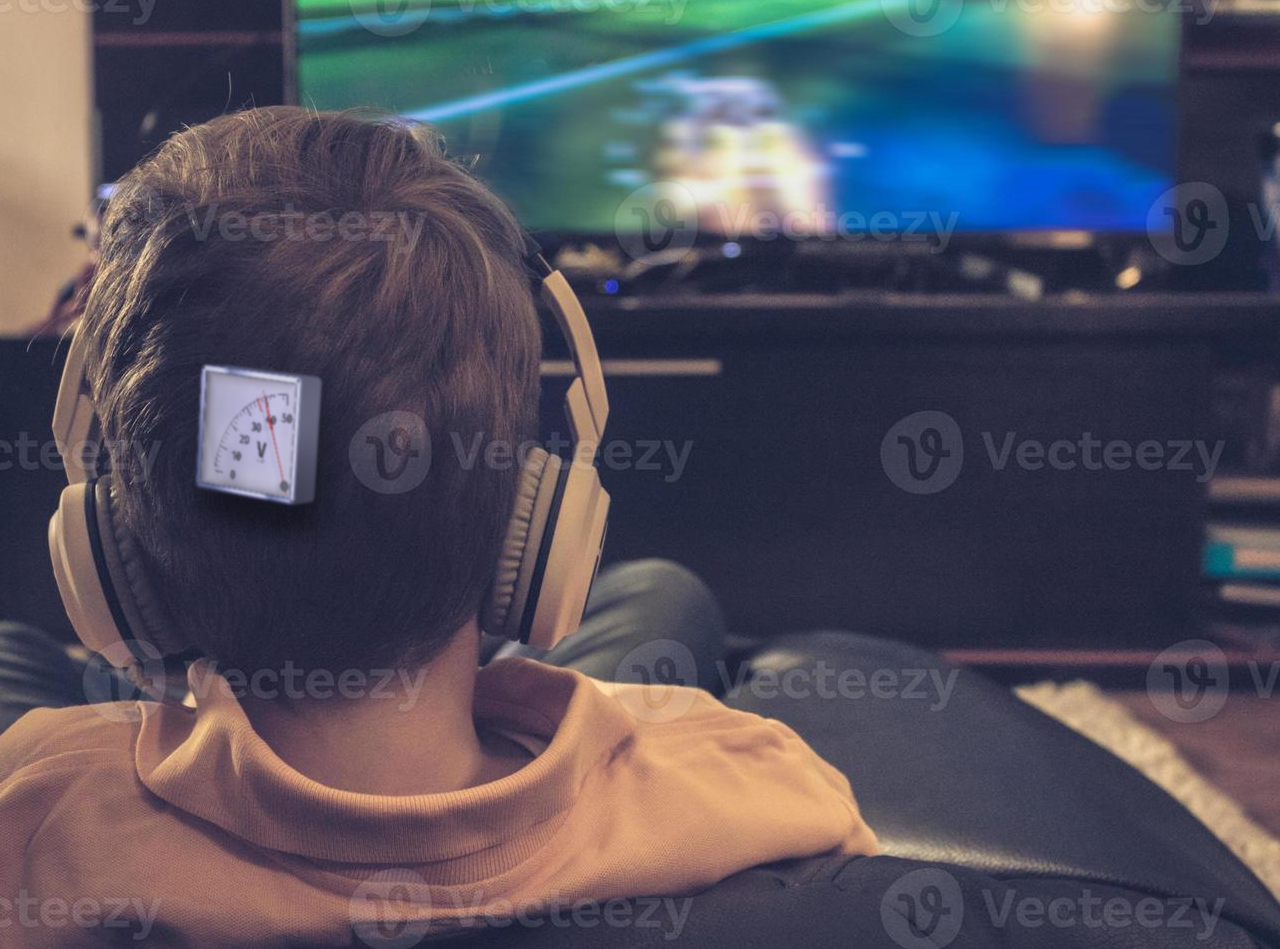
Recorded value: 40
